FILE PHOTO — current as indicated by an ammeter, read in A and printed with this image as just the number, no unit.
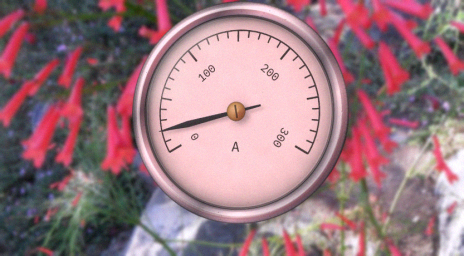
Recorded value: 20
